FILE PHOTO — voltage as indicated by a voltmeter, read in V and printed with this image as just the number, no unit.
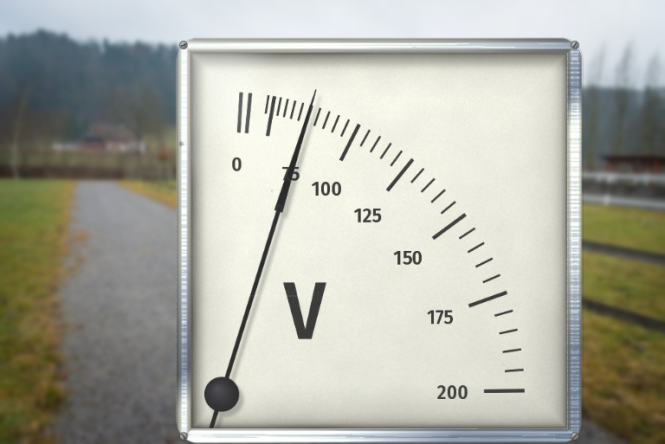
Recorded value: 75
